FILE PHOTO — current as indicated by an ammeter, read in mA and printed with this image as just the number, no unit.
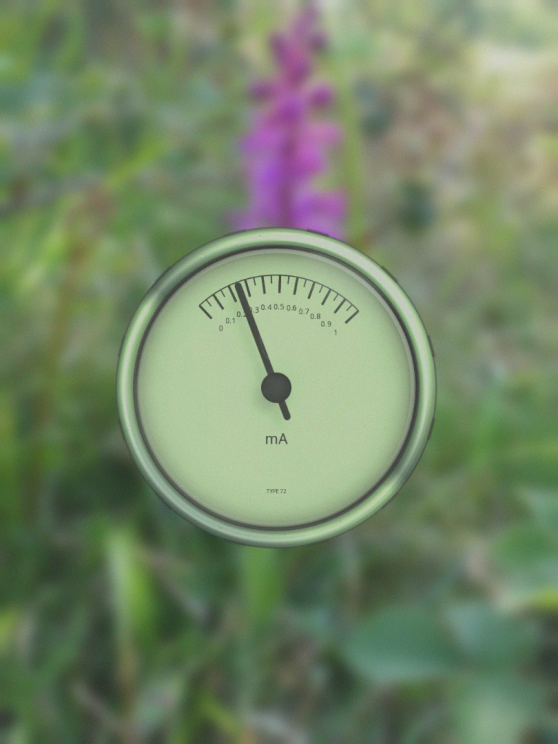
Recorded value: 0.25
